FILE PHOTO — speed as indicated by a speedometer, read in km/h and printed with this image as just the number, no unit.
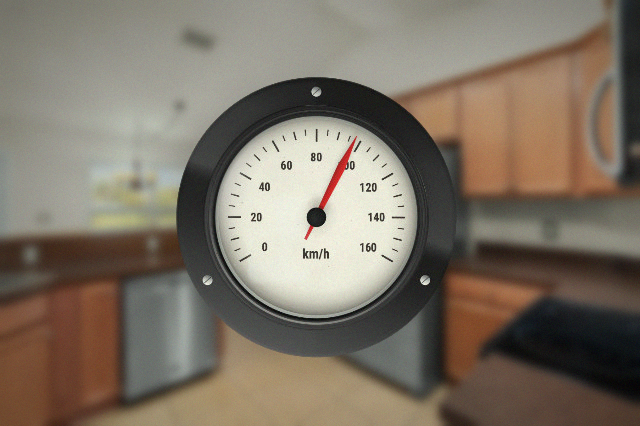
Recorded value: 97.5
